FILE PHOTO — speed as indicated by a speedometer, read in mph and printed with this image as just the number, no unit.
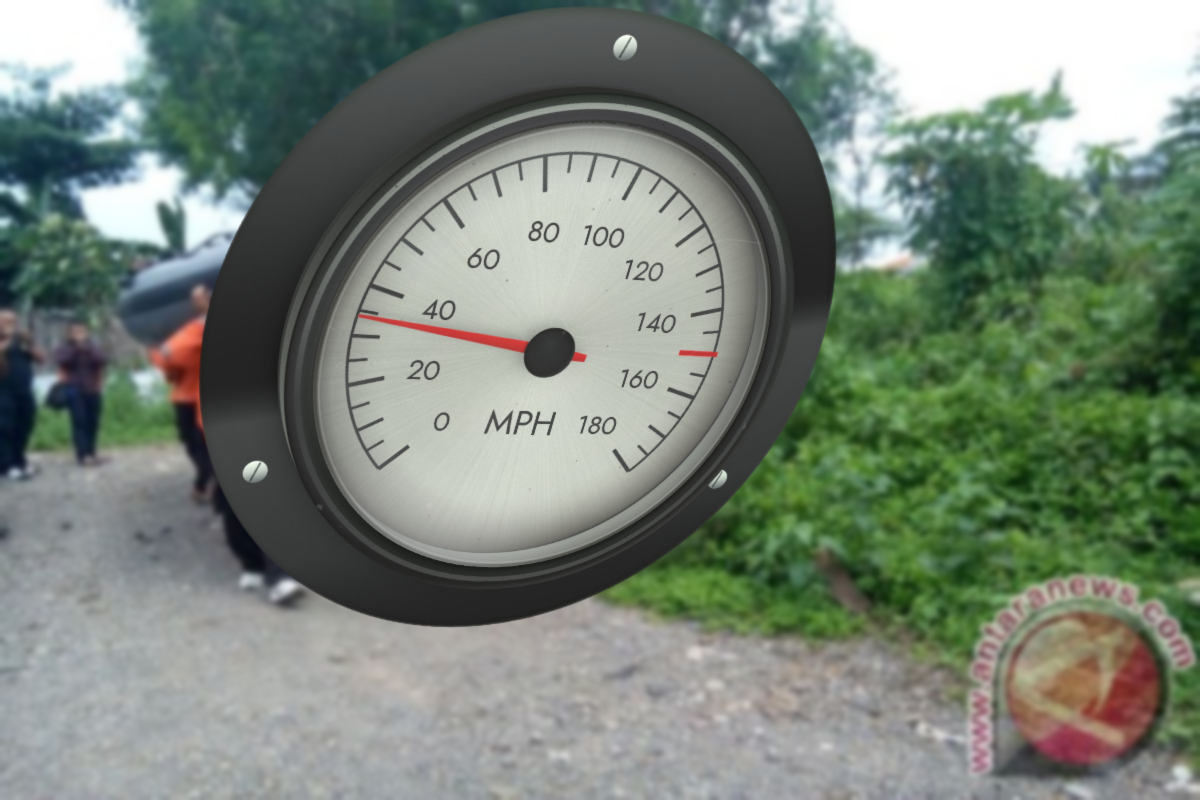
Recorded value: 35
